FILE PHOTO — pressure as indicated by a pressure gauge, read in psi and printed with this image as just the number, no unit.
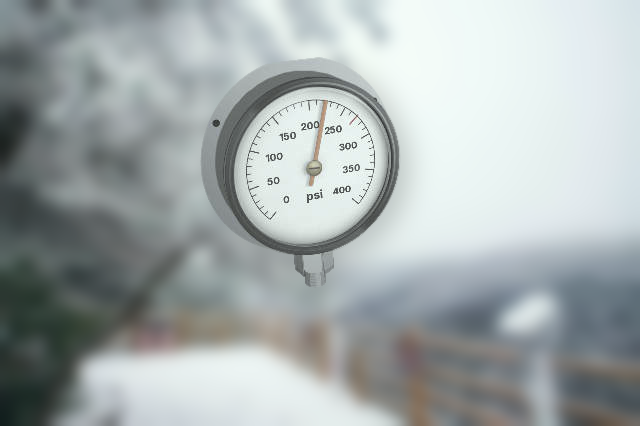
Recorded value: 220
